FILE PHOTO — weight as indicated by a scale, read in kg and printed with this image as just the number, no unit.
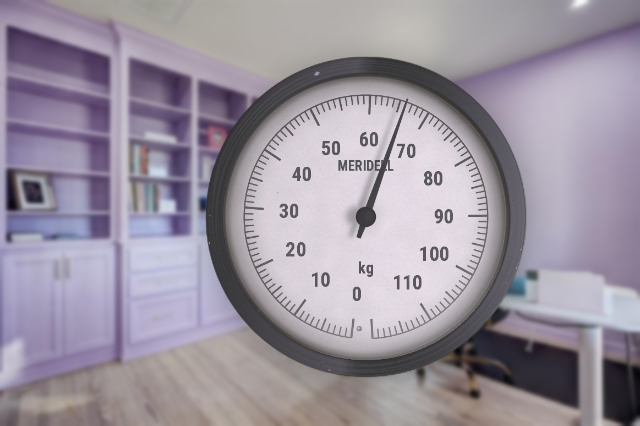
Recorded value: 66
